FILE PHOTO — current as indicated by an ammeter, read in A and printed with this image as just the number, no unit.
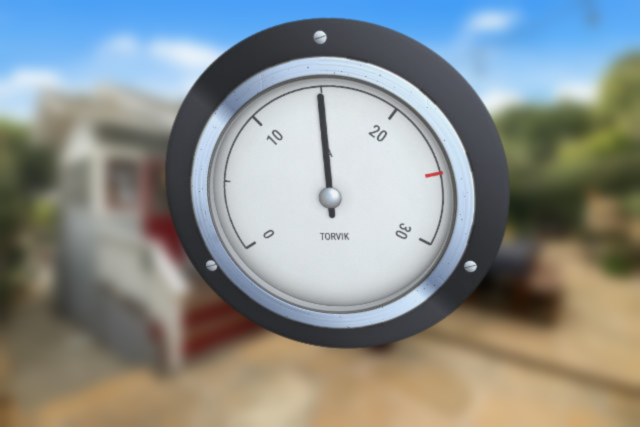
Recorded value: 15
